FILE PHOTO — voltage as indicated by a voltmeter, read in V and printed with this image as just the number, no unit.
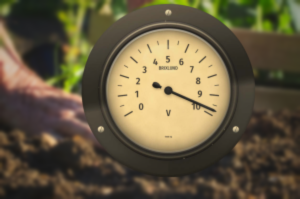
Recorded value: 9.75
